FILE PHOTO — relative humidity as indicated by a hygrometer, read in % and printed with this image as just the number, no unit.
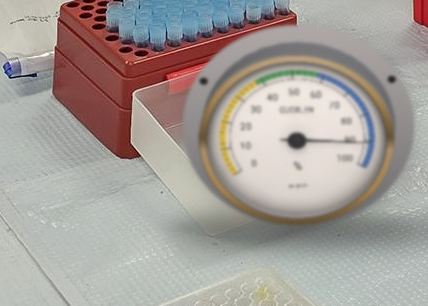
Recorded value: 90
